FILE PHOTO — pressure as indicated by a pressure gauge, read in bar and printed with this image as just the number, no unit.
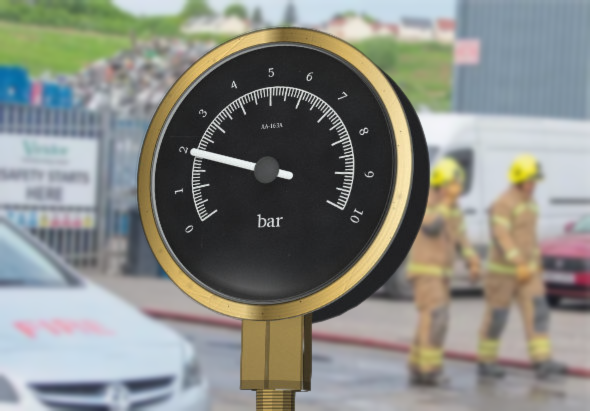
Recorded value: 2
